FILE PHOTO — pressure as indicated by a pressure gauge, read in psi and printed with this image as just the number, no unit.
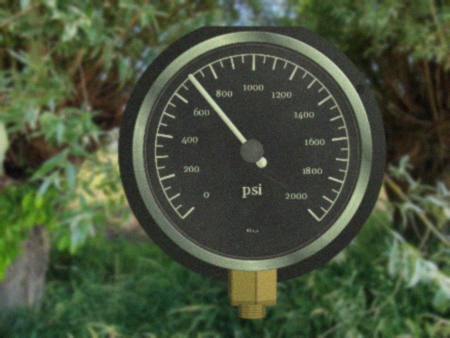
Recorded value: 700
